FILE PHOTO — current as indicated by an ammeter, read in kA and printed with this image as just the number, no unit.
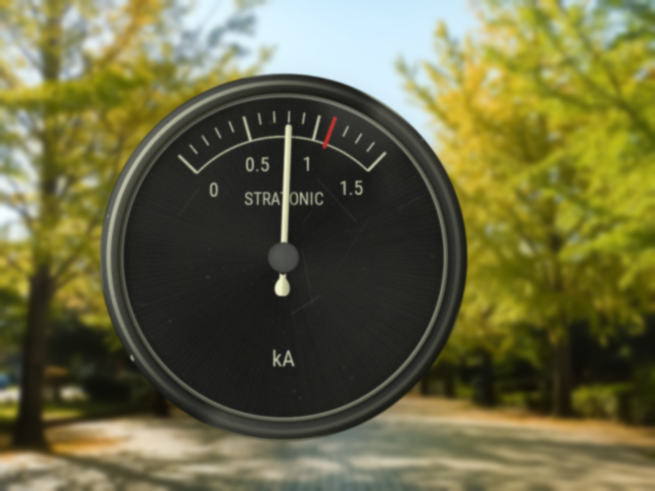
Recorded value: 0.8
